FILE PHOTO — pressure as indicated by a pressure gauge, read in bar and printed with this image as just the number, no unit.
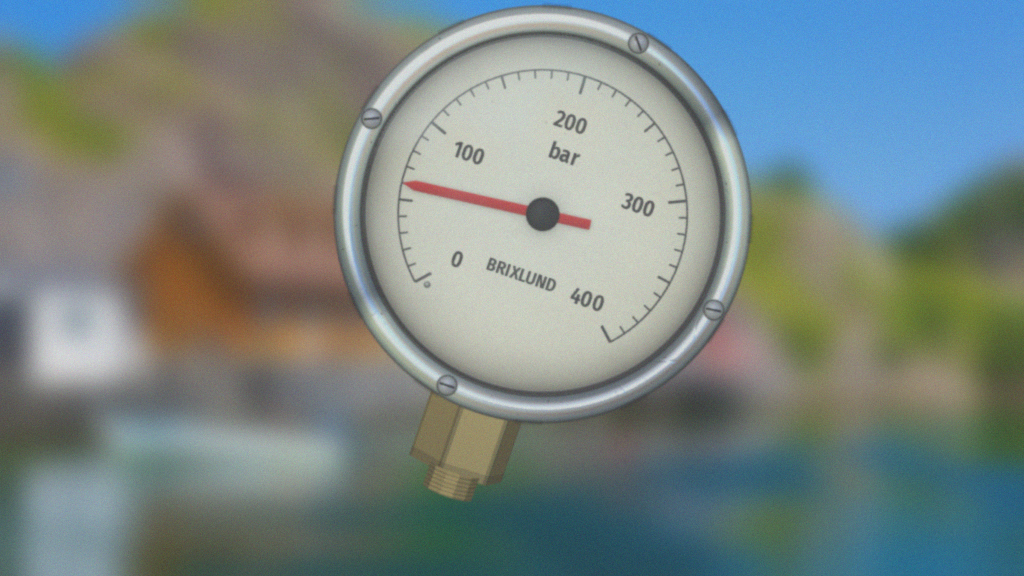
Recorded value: 60
